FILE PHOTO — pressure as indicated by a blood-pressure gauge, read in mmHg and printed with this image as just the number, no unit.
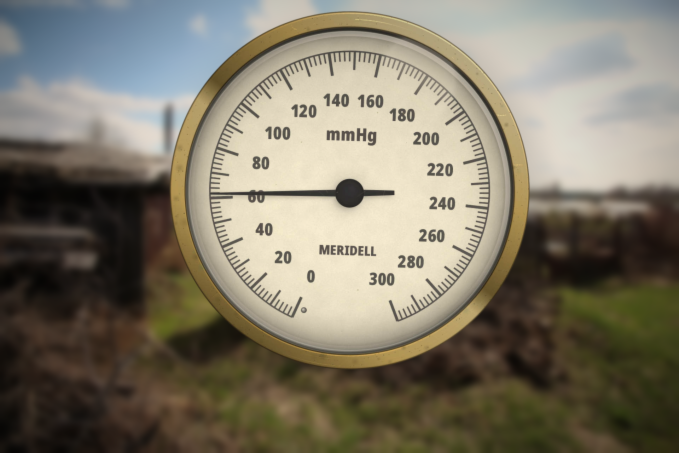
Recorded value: 62
